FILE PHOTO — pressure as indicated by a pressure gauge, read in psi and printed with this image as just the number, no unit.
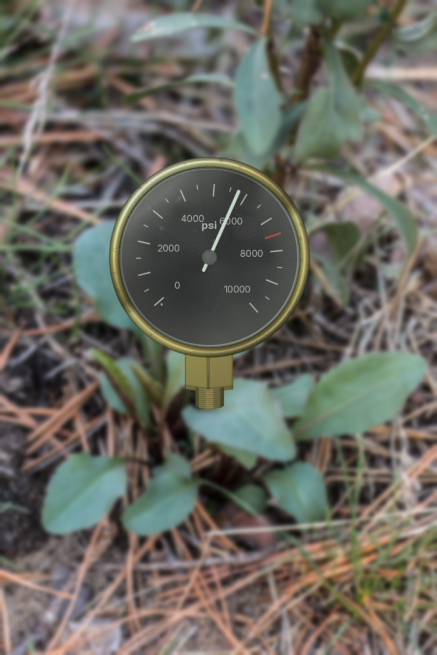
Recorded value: 5750
